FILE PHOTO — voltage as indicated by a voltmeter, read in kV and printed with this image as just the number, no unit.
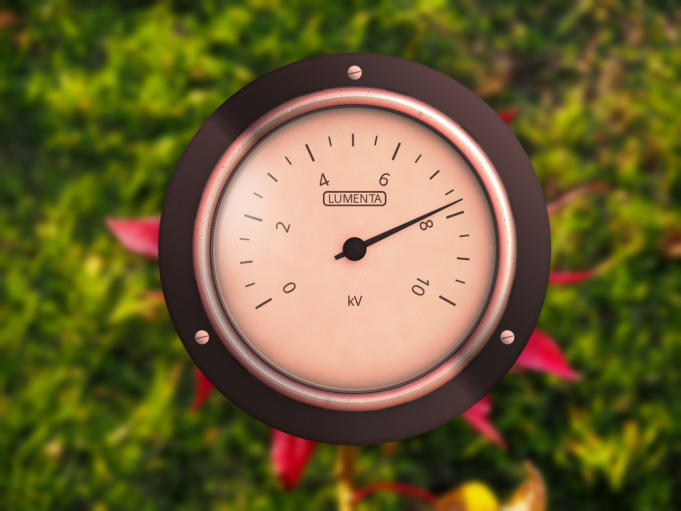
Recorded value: 7.75
